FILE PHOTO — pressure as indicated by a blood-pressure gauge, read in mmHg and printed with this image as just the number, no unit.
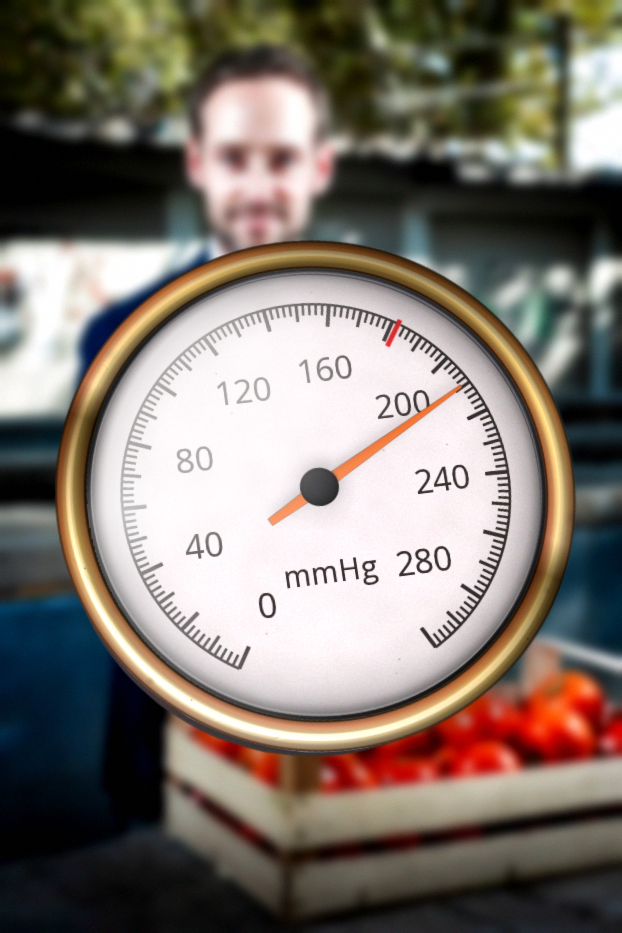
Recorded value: 210
